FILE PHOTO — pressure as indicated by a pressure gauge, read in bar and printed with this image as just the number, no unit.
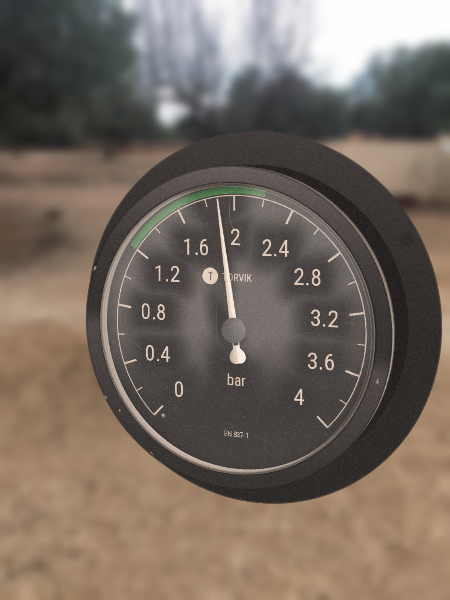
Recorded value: 1.9
